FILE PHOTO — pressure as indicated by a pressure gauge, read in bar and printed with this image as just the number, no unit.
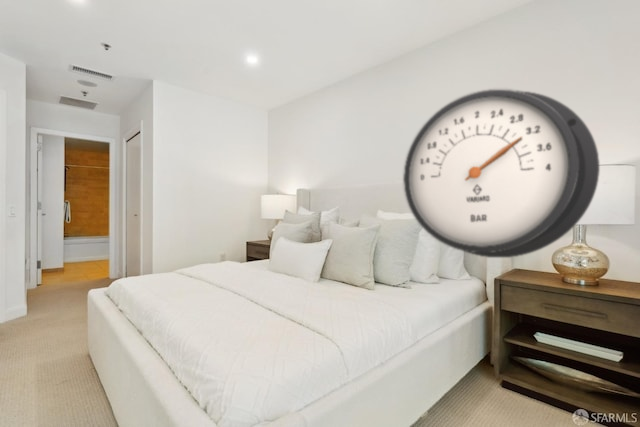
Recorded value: 3.2
